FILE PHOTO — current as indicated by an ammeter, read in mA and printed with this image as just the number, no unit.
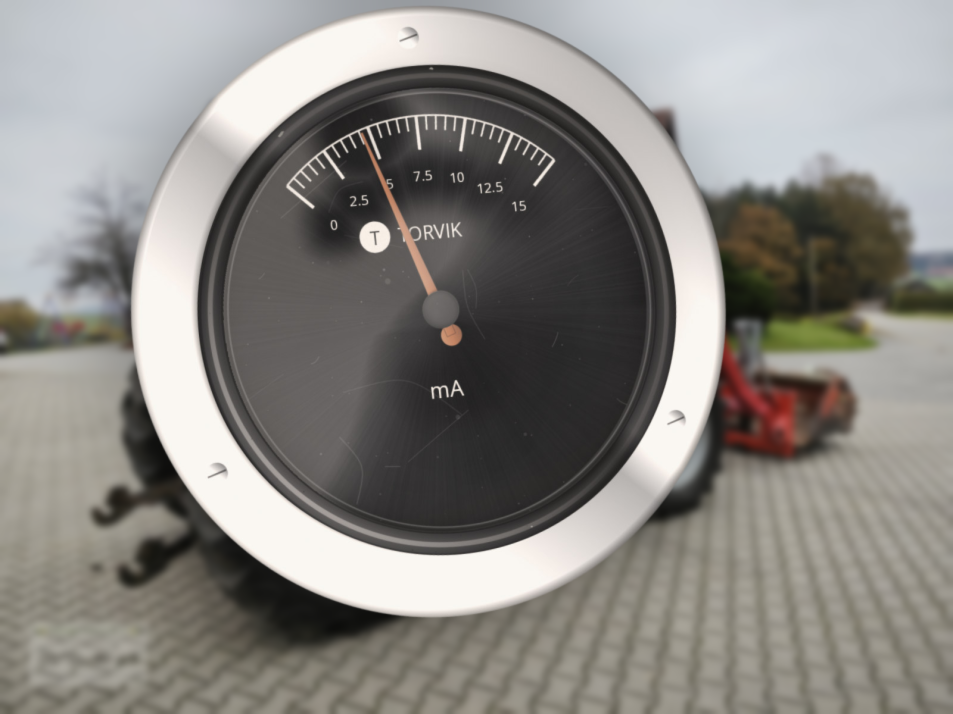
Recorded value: 4.5
